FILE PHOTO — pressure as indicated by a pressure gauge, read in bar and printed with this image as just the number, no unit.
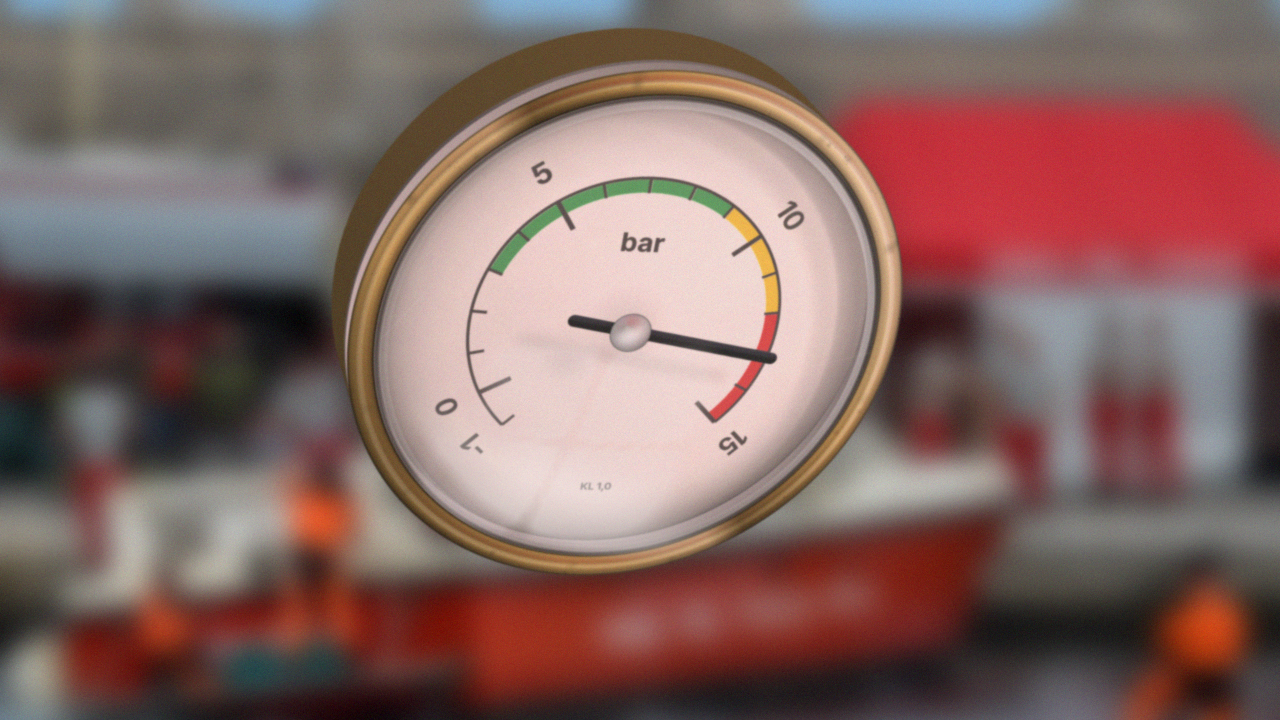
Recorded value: 13
